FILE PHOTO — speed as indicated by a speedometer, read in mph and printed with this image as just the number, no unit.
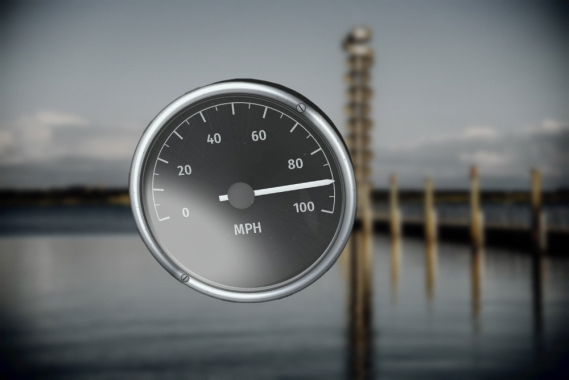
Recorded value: 90
